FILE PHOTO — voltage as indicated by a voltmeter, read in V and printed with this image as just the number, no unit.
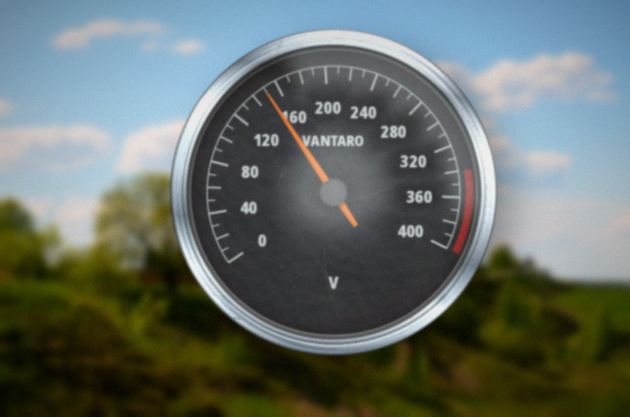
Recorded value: 150
